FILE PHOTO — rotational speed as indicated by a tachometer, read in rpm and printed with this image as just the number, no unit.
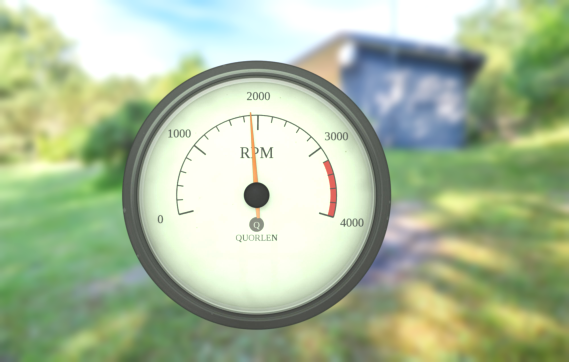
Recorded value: 1900
